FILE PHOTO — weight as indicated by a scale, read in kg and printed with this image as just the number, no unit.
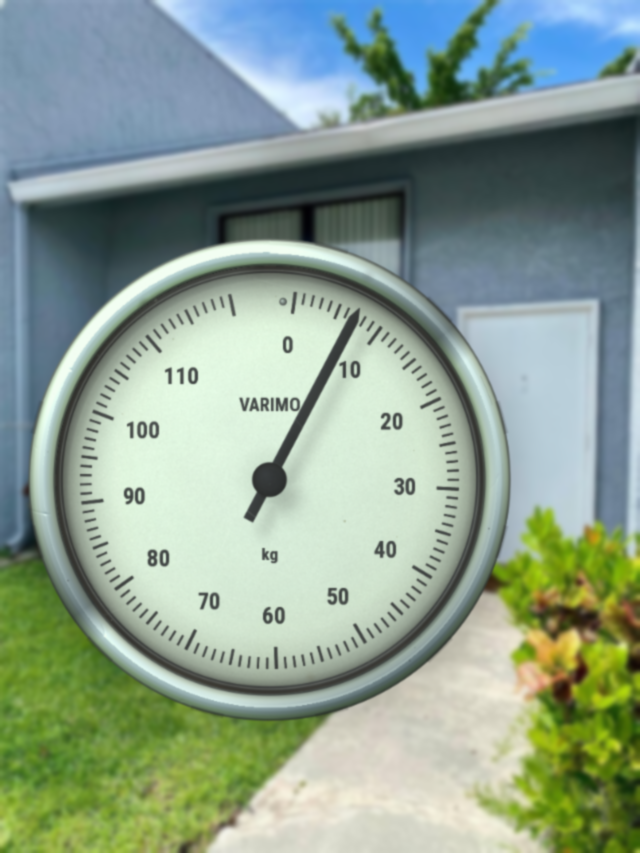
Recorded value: 7
